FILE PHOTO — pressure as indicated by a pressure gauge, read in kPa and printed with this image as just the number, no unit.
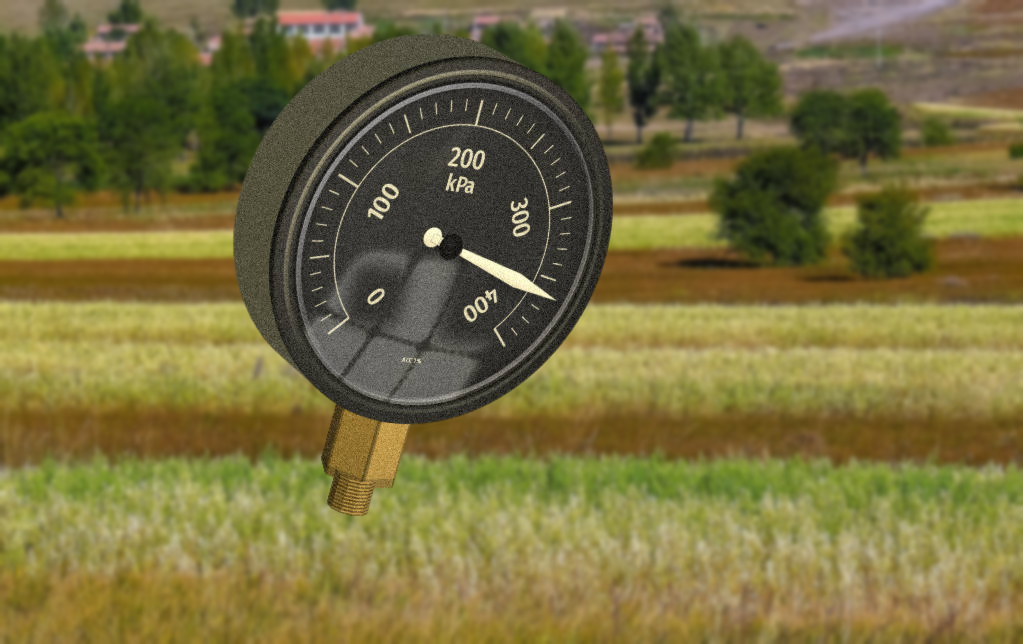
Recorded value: 360
